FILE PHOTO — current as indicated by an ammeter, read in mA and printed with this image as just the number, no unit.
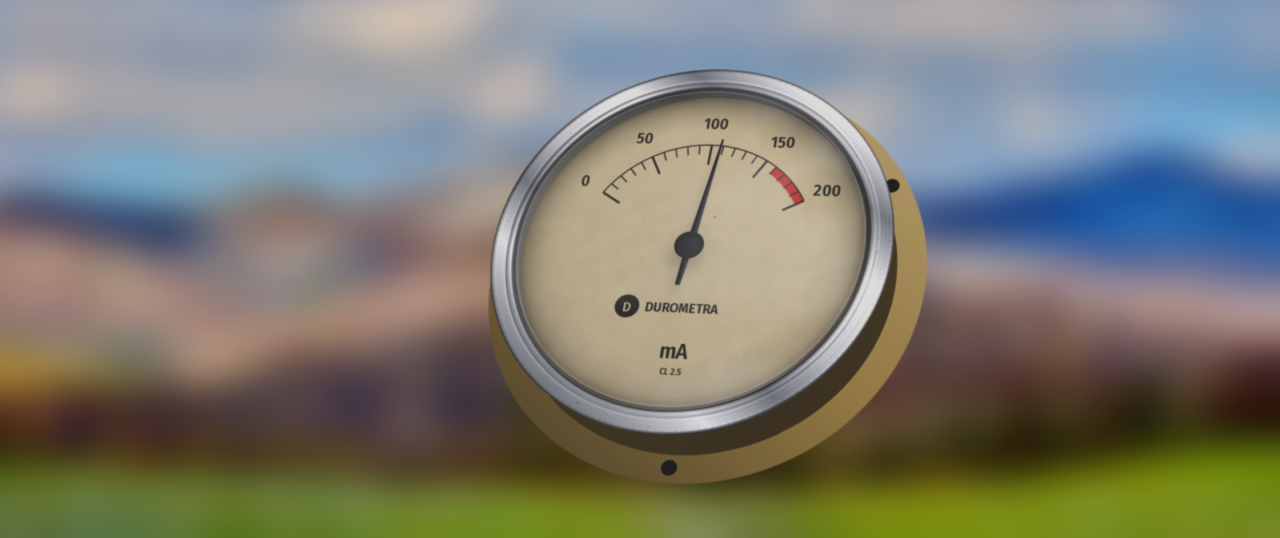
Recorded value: 110
